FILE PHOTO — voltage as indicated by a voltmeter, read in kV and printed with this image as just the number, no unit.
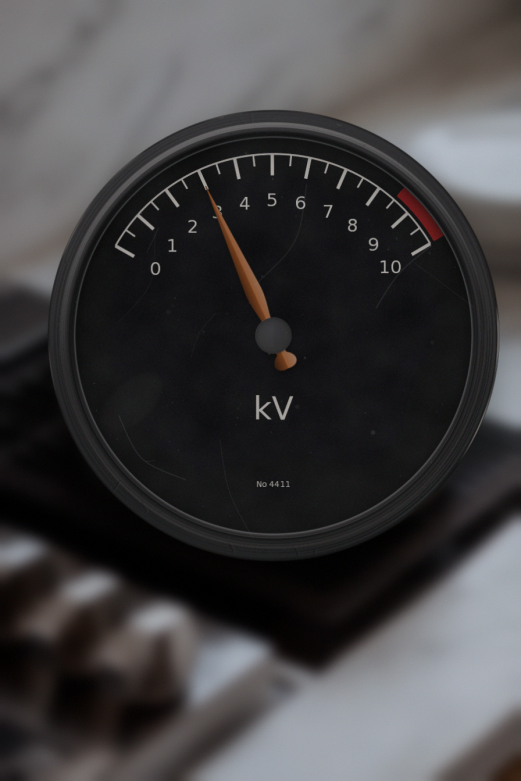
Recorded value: 3
